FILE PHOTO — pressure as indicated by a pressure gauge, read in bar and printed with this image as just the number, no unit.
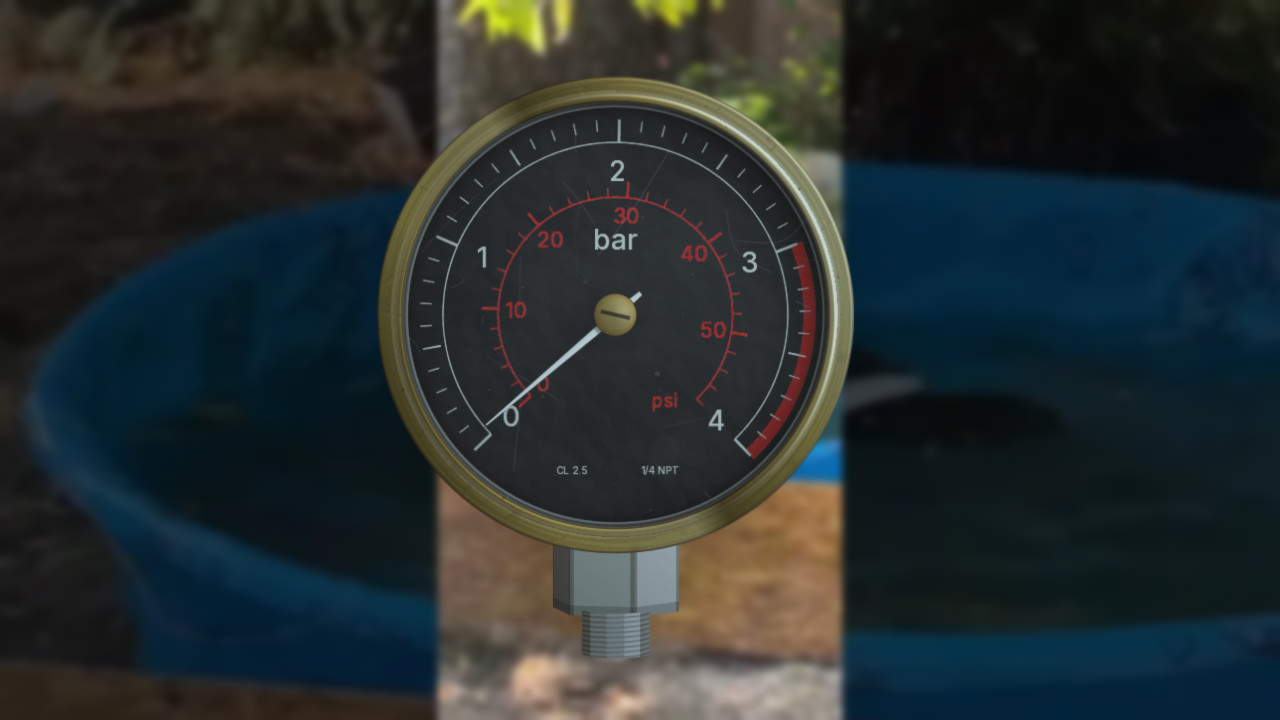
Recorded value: 0.05
